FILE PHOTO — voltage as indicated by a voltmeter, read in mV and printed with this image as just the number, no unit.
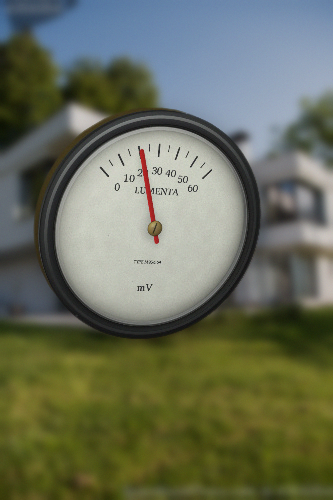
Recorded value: 20
